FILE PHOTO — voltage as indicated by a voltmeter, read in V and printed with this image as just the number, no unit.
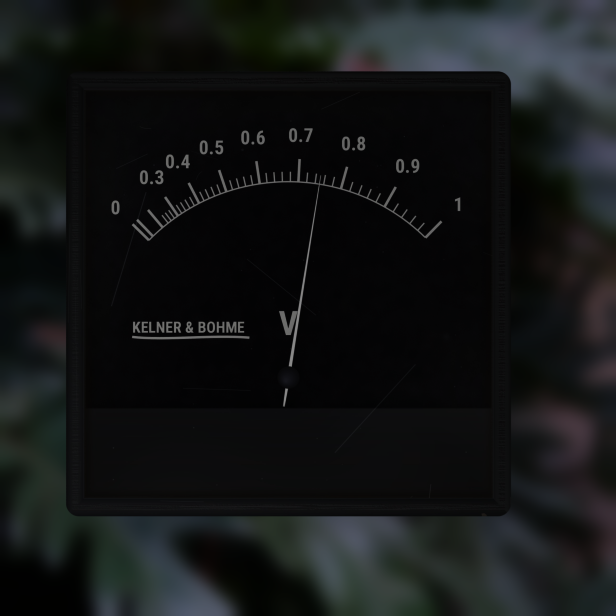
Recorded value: 0.75
